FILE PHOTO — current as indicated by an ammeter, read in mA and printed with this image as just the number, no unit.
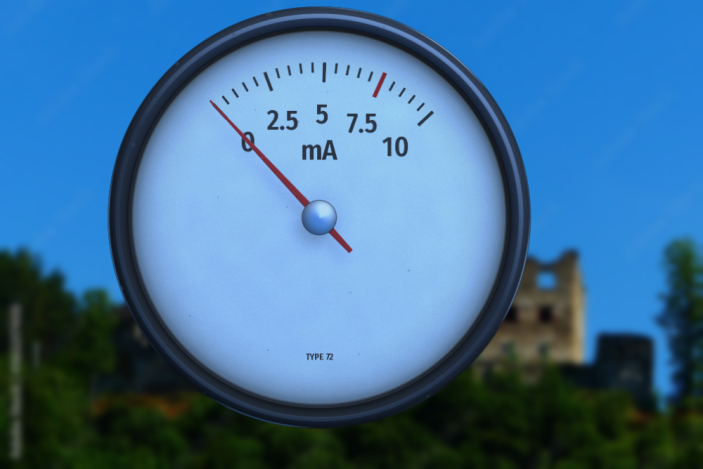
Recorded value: 0
